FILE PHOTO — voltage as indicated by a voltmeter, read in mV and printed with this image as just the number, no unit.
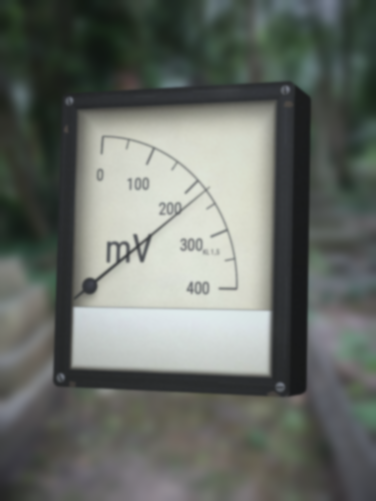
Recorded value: 225
